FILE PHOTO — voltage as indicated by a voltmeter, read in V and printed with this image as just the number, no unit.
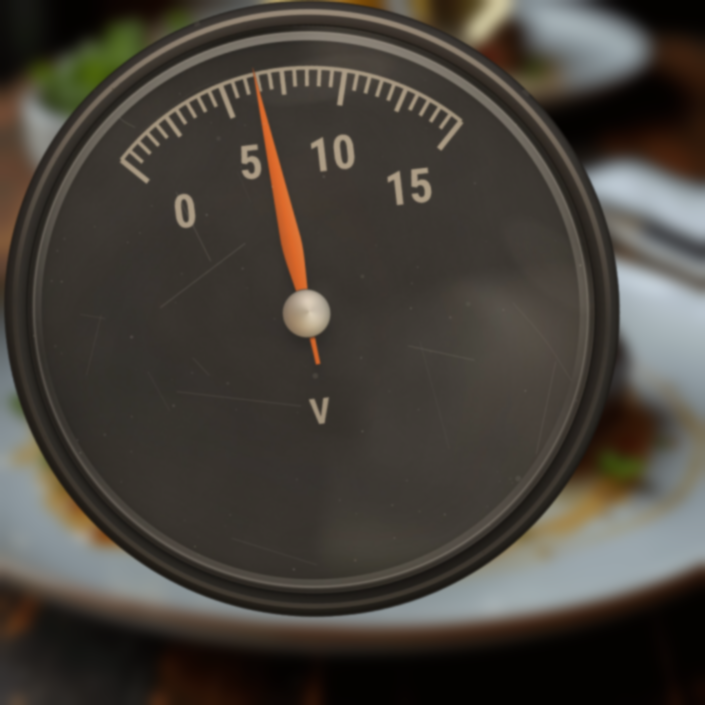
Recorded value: 6.5
